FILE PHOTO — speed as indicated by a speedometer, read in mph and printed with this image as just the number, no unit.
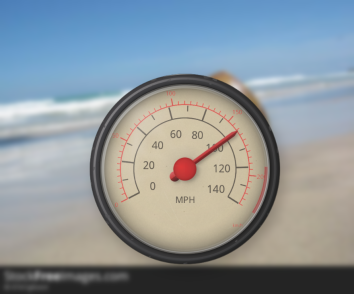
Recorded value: 100
